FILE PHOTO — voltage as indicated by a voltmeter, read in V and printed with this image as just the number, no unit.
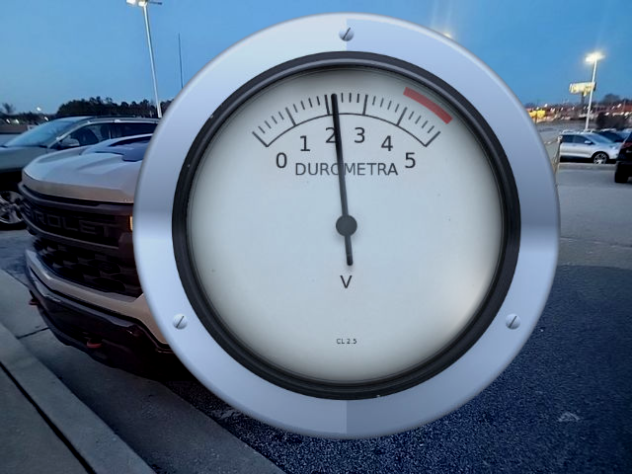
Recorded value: 2.2
